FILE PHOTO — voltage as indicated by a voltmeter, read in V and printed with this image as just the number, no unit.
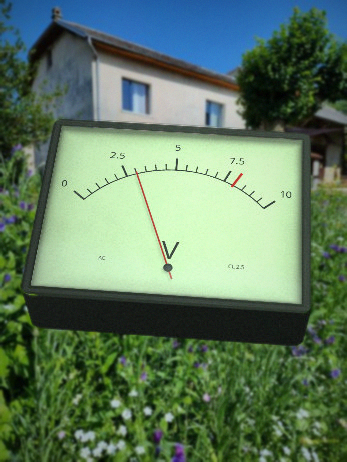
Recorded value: 3
